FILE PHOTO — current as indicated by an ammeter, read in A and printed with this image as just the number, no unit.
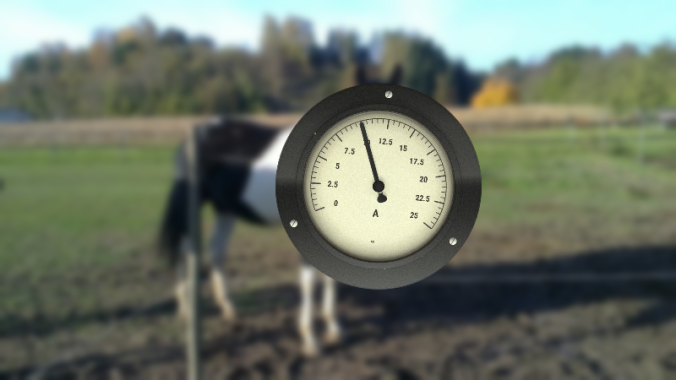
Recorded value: 10
